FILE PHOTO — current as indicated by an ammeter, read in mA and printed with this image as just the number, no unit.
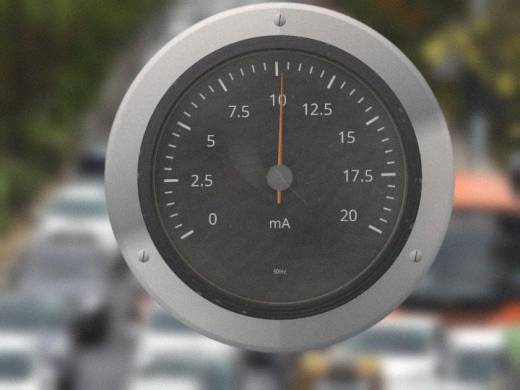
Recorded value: 10.25
